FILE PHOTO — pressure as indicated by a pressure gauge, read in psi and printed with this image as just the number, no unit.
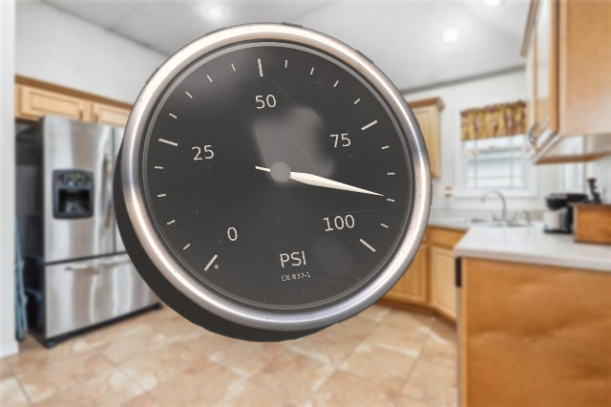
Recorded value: 90
